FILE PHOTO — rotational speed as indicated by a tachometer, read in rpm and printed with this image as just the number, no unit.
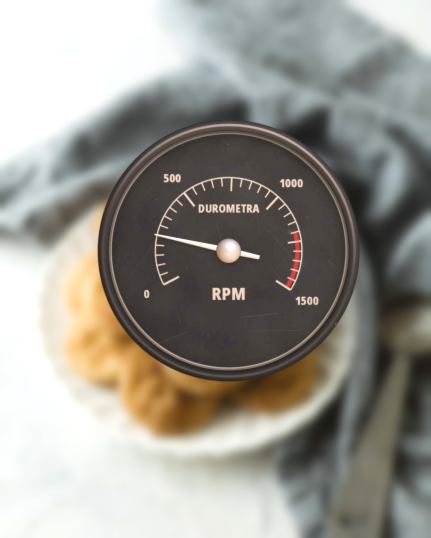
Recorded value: 250
